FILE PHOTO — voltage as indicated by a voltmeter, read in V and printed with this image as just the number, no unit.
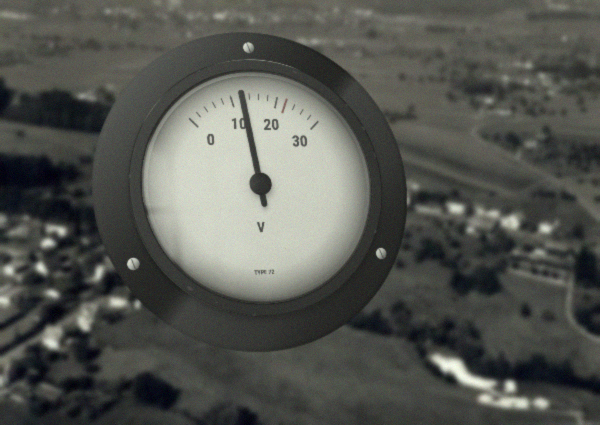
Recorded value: 12
